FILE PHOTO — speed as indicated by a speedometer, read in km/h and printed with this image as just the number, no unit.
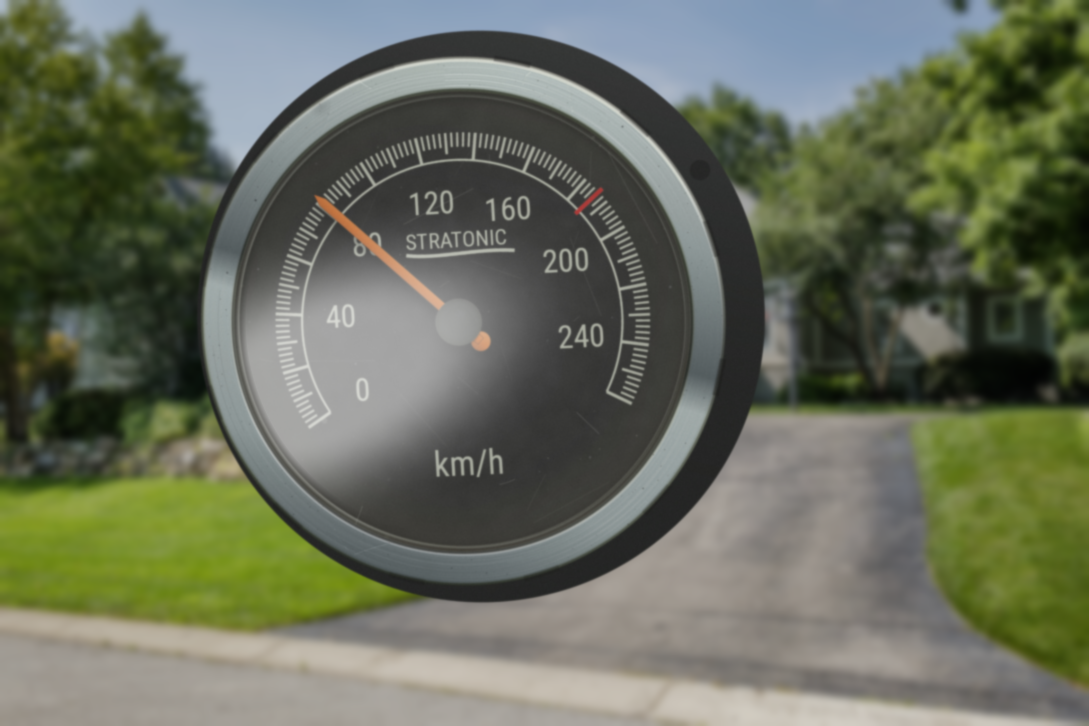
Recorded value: 82
